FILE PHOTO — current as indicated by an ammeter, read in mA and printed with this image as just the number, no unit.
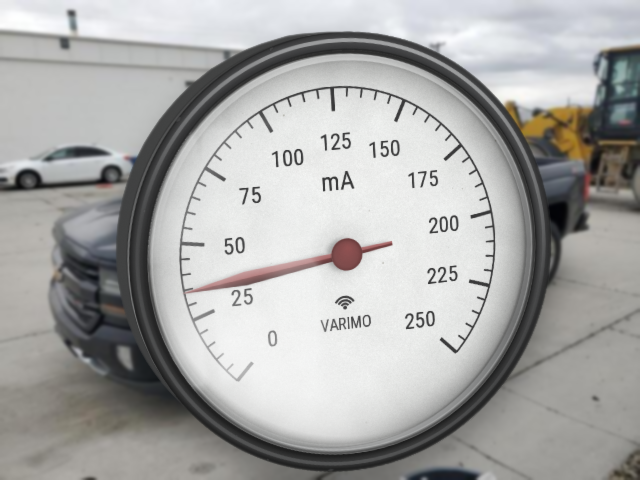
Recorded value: 35
